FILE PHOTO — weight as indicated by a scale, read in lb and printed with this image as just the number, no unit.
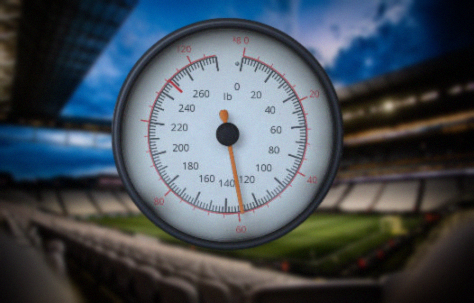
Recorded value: 130
